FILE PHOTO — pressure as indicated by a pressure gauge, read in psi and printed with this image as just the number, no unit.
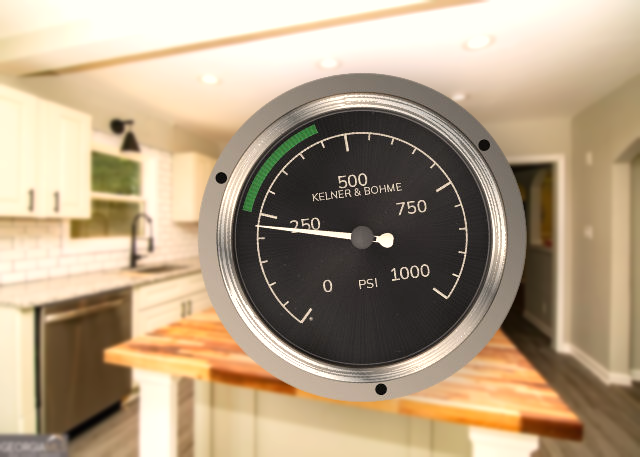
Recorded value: 225
